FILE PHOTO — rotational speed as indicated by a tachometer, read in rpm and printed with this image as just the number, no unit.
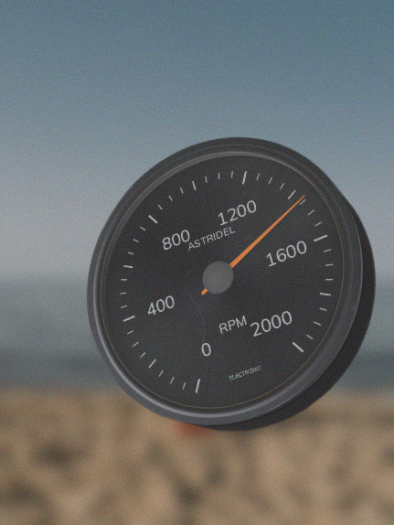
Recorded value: 1450
